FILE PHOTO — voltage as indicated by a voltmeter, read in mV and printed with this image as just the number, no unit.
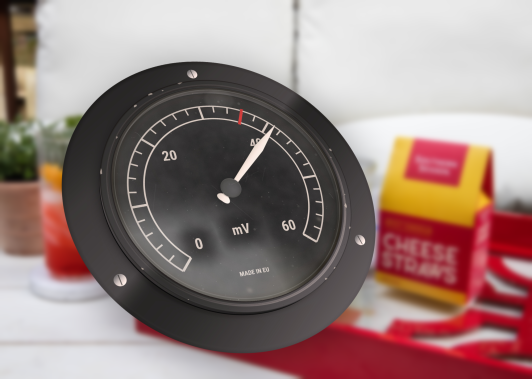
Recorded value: 41
